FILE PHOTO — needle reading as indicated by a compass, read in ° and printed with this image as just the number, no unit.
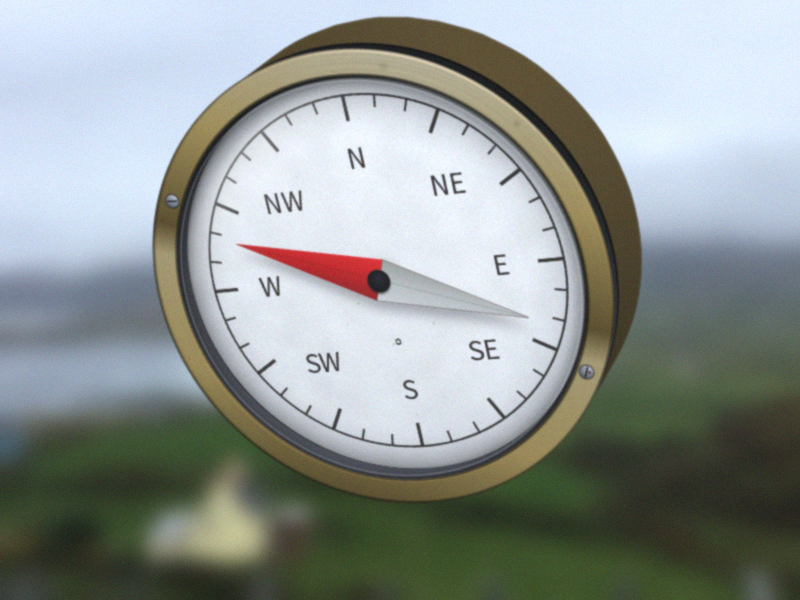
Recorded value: 290
